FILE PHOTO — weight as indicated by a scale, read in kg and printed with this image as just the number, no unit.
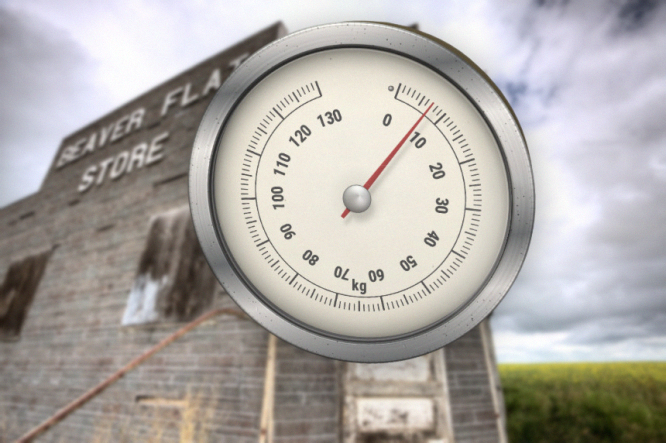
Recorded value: 7
